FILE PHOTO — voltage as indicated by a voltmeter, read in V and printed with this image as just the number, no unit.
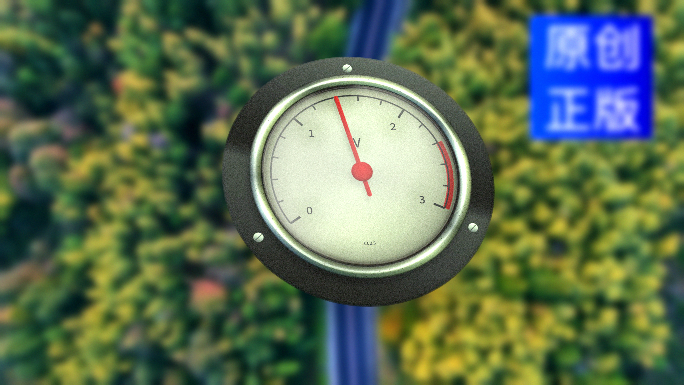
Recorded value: 1.4
